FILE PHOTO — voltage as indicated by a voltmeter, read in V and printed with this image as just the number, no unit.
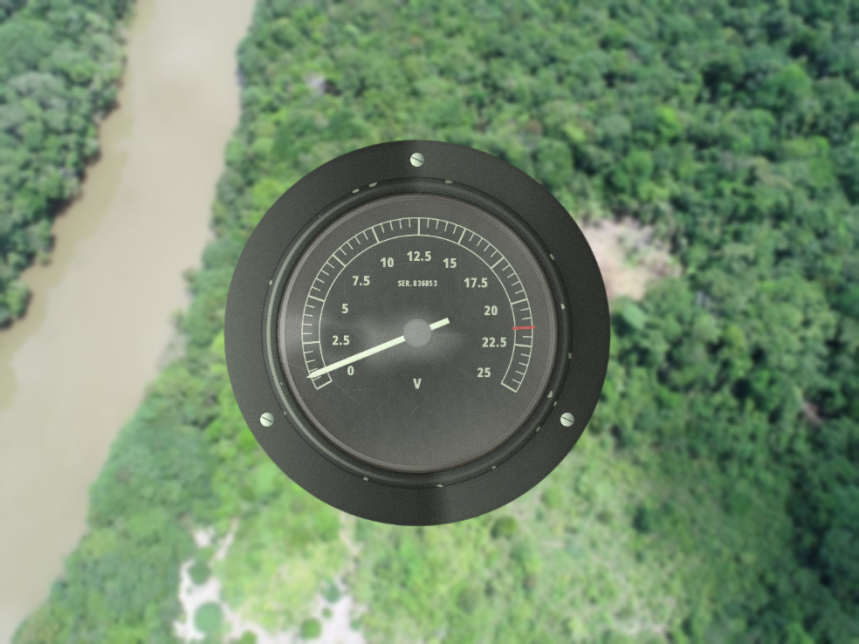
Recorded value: 0.75
